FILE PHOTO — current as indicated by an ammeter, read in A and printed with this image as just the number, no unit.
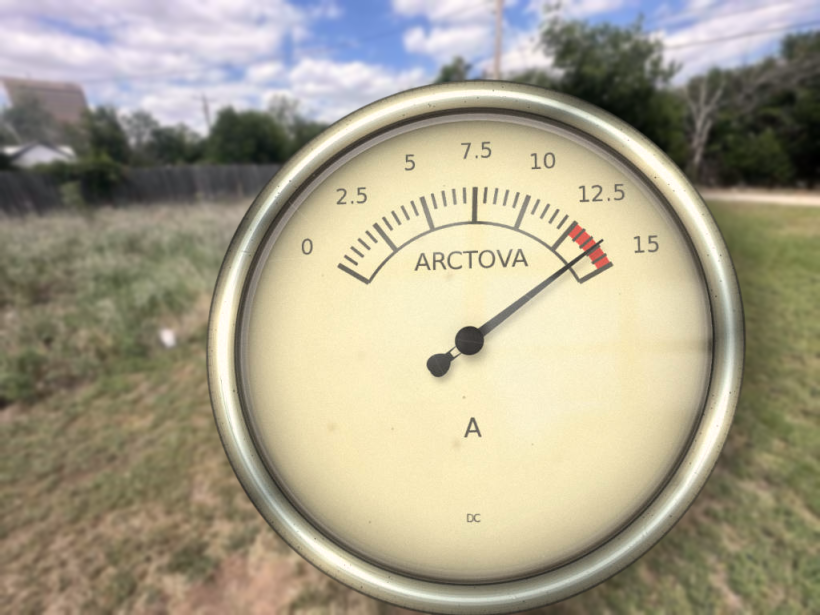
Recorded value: 14
